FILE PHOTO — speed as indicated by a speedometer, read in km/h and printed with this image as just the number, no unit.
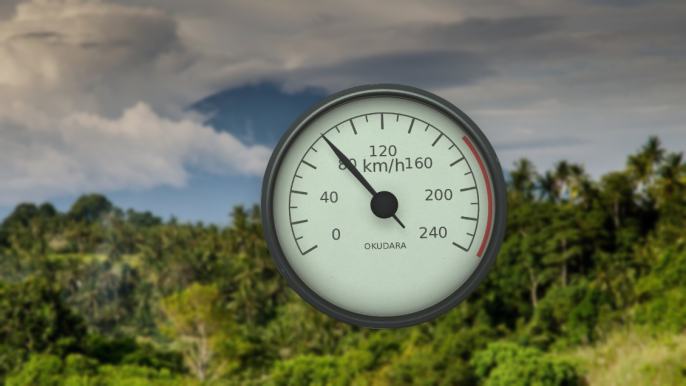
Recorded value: 80
